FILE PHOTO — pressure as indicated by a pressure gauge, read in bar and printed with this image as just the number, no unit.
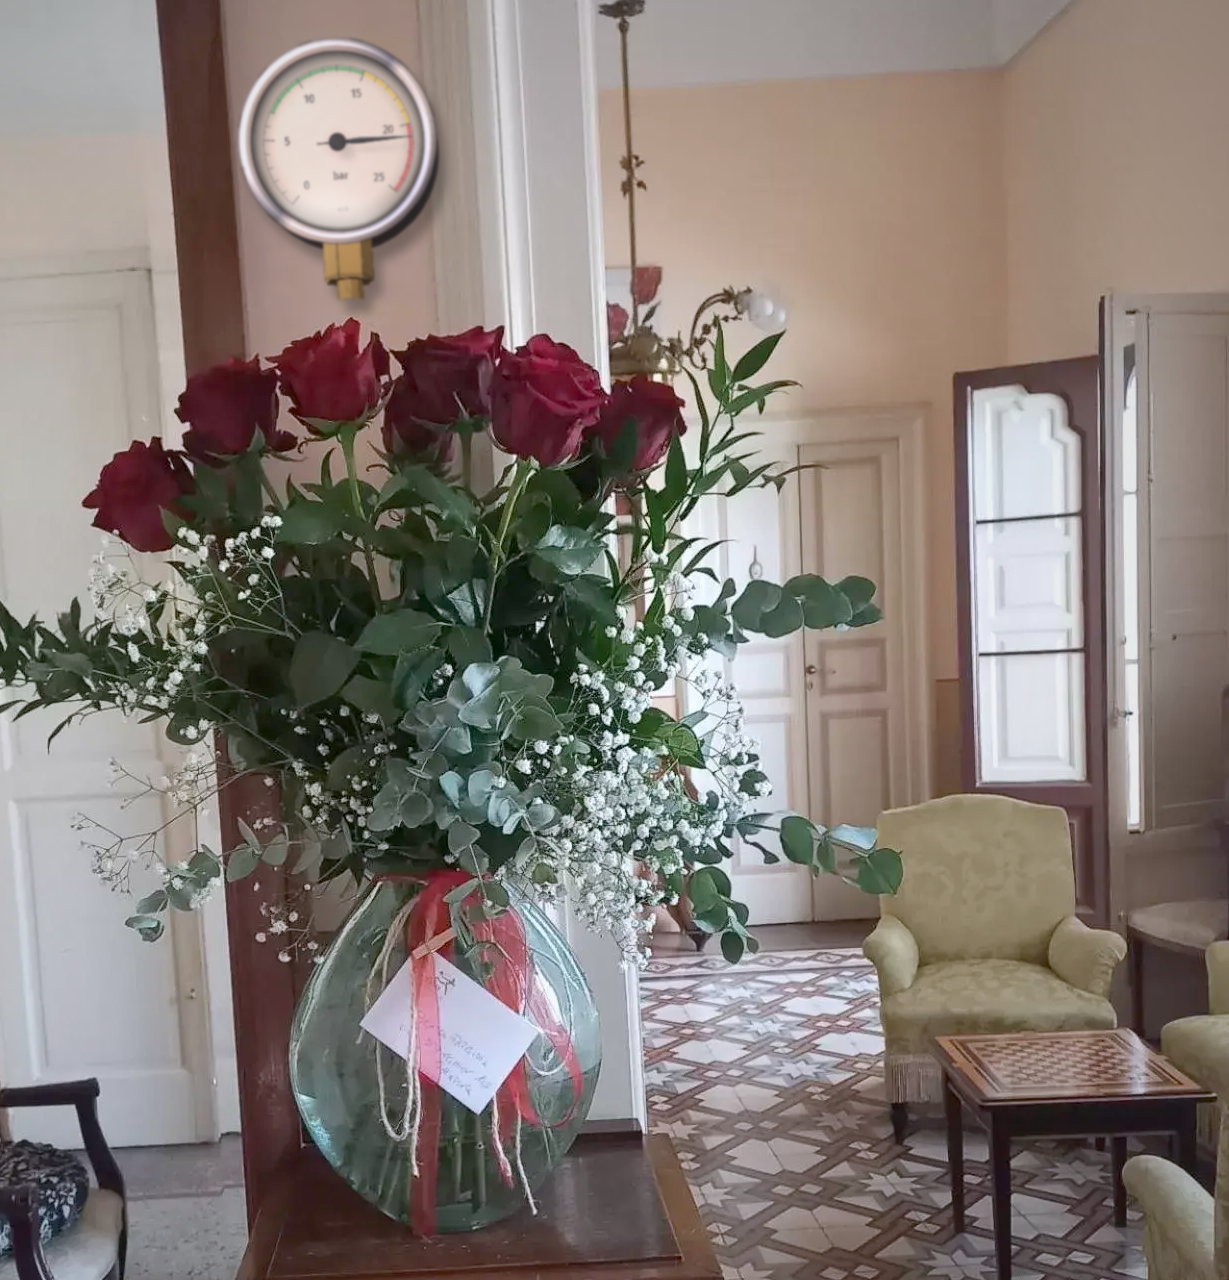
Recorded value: 21
